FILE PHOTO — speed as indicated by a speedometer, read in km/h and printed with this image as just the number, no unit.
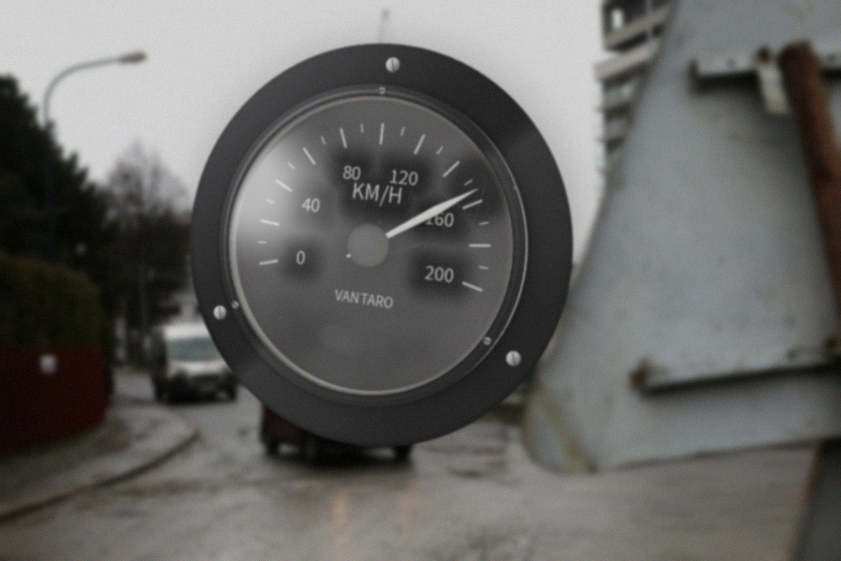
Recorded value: 155
